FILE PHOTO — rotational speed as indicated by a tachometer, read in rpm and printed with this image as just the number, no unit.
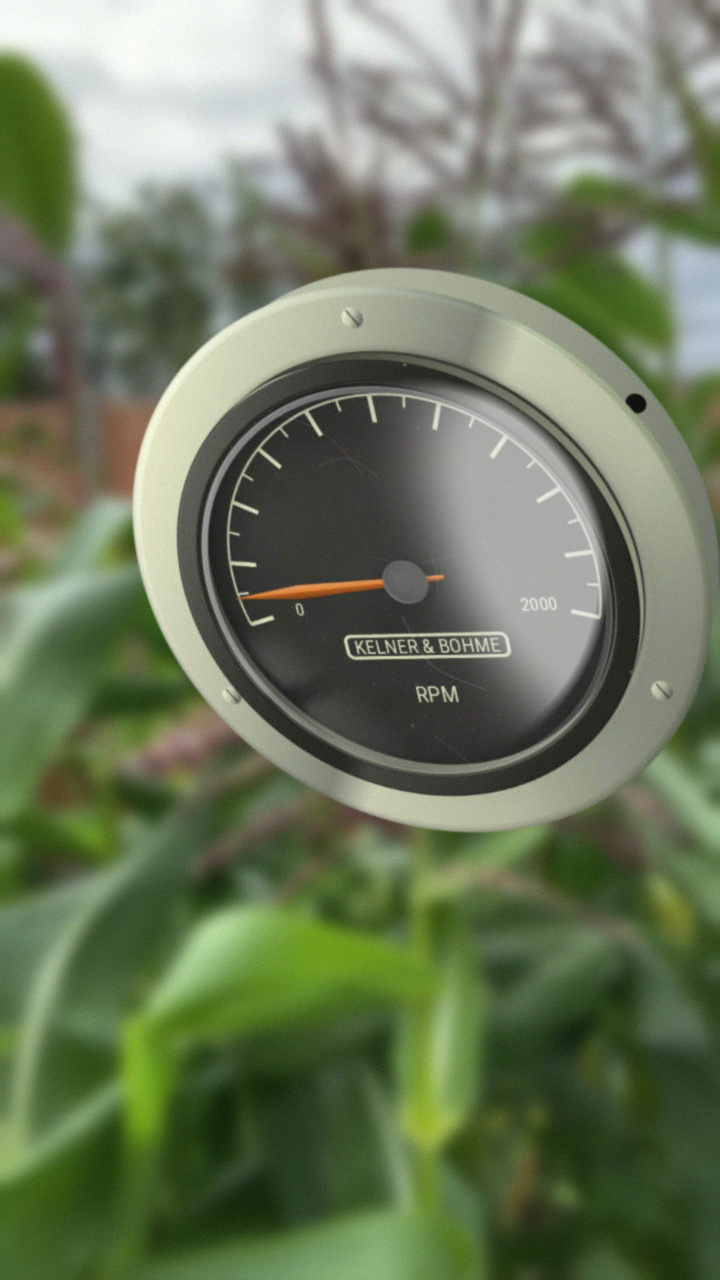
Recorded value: 100
